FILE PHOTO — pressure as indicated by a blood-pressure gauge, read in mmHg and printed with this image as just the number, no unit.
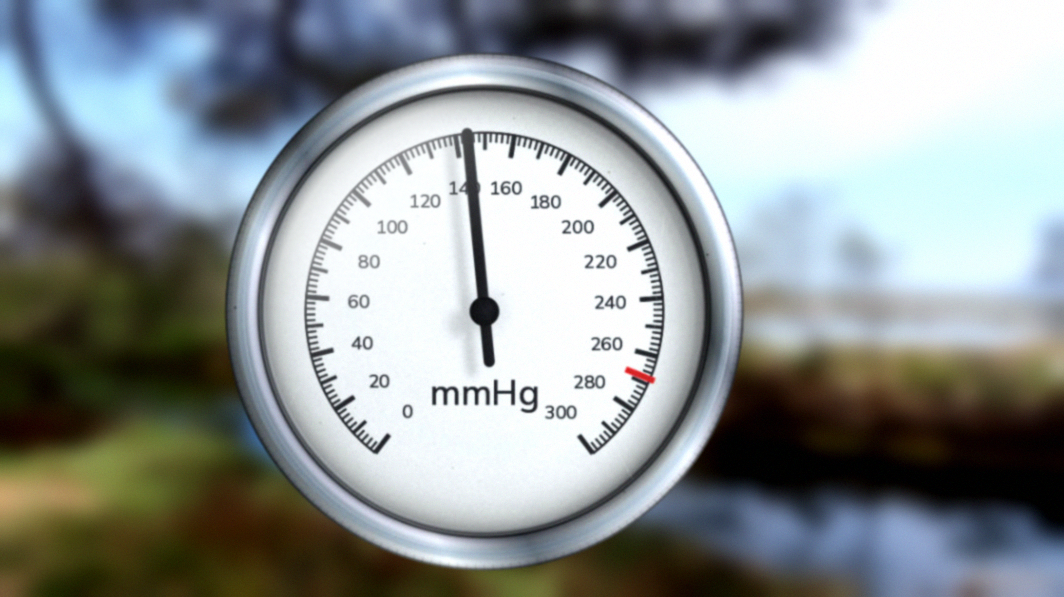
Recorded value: 144
